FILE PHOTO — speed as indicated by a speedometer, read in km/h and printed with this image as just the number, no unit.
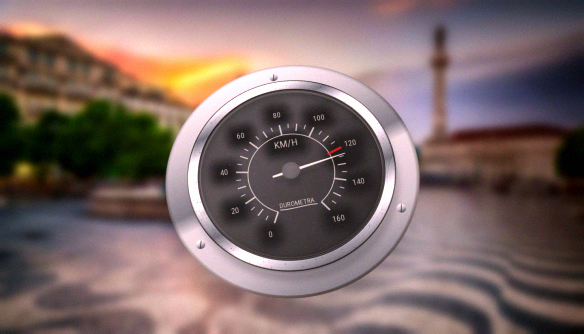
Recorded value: 125
